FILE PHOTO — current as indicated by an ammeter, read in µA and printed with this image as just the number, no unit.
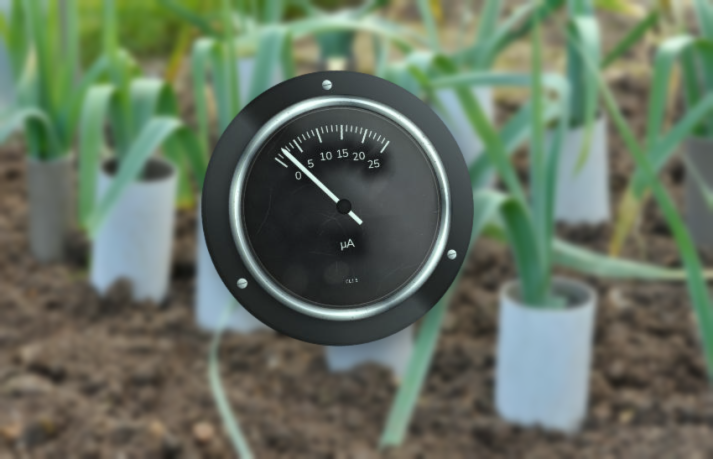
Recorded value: 2
